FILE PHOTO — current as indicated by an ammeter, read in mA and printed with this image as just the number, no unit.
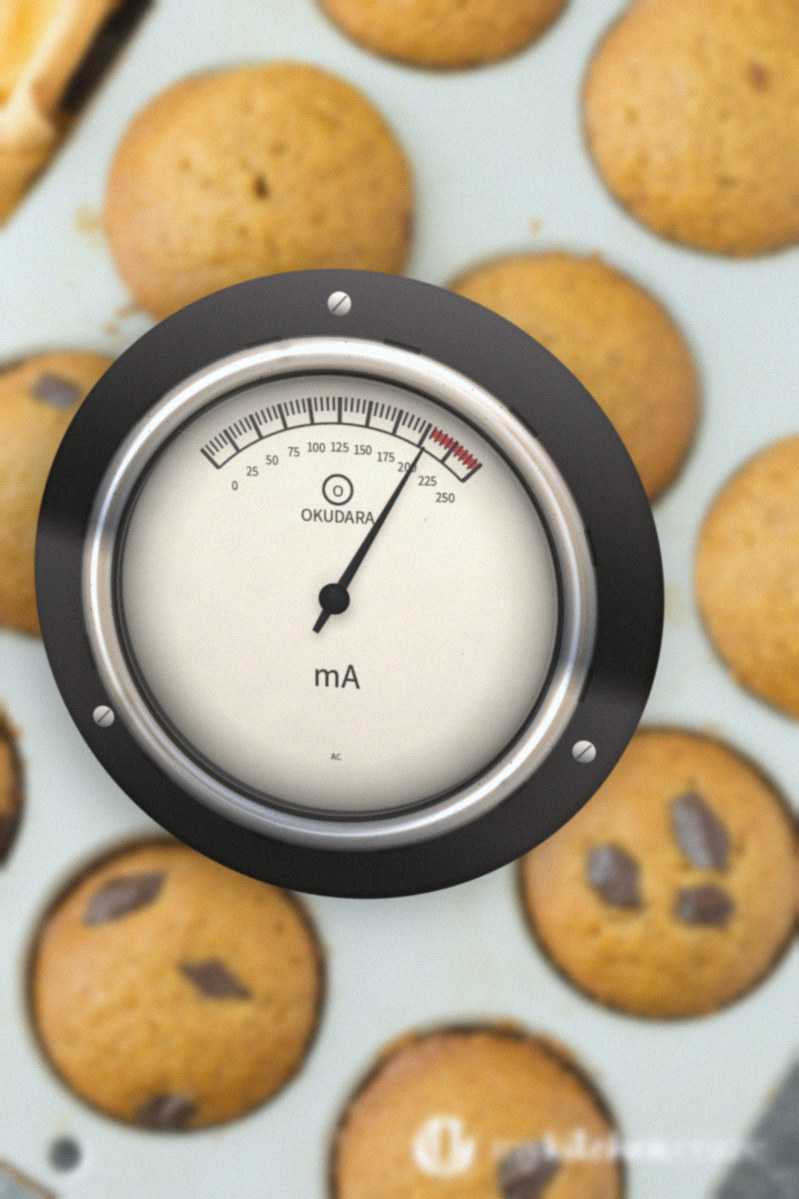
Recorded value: 205
